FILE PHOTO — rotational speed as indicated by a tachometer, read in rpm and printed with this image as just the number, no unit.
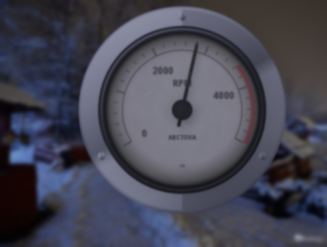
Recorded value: 2800
